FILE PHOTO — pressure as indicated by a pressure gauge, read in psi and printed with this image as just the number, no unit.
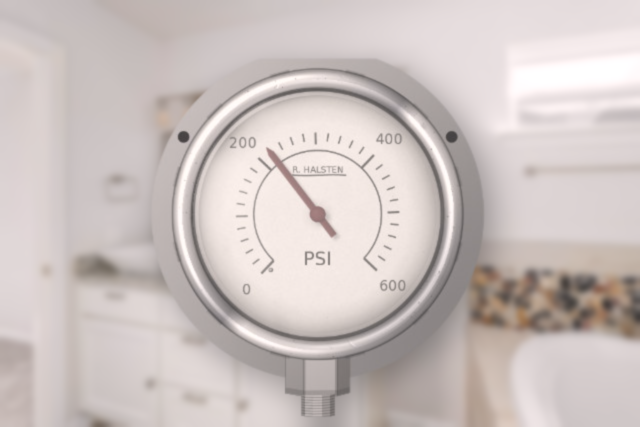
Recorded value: 220
